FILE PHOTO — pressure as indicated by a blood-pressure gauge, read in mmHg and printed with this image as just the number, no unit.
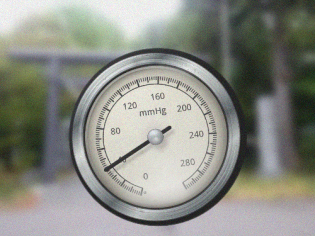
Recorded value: 40
